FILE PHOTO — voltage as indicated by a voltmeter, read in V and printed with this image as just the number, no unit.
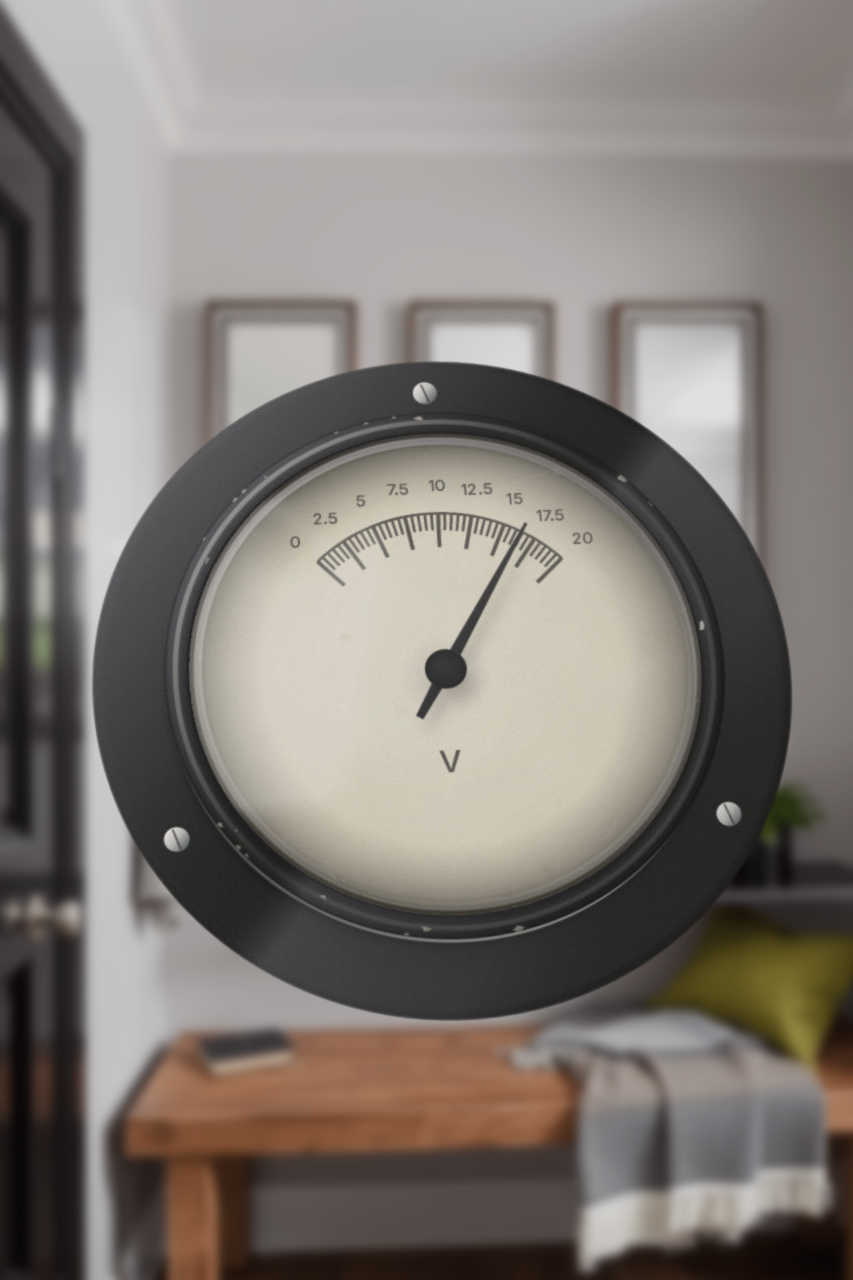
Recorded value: 16.5
